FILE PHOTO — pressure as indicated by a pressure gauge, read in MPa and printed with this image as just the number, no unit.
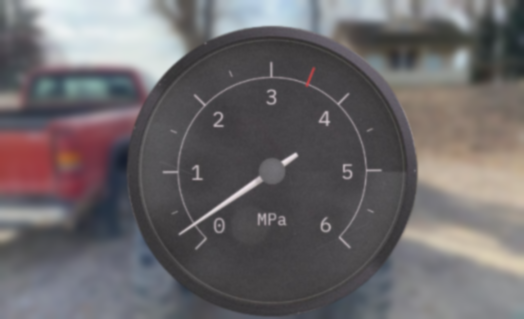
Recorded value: 0.25
